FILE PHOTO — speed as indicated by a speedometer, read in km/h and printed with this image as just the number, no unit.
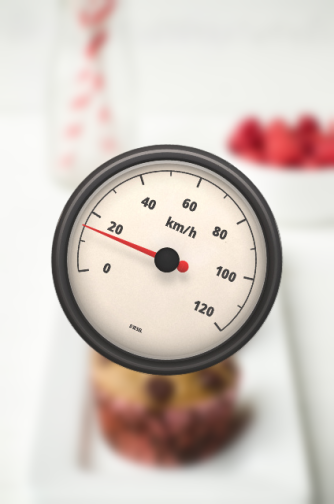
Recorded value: 15
